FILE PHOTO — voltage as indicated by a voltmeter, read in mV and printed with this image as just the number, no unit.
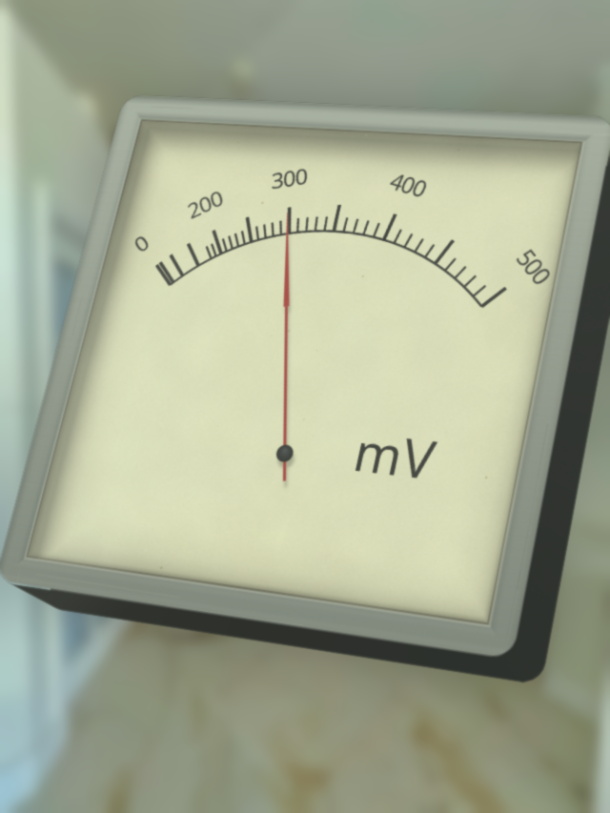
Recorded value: 300
